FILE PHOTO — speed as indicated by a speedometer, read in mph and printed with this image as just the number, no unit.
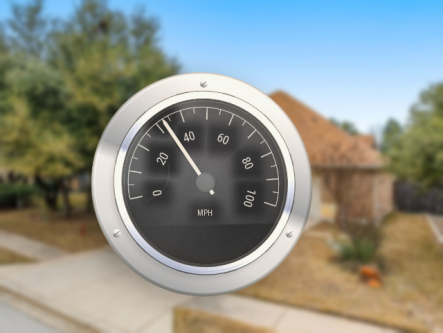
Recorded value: 32.5
